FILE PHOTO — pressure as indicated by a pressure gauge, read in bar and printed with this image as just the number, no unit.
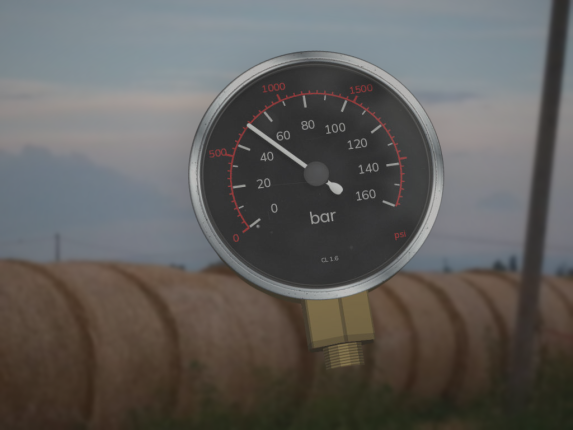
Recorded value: 50
